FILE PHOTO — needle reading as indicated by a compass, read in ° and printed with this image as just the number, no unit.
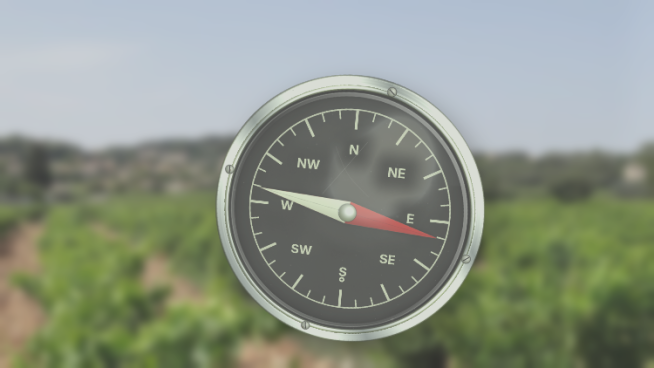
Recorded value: 100
